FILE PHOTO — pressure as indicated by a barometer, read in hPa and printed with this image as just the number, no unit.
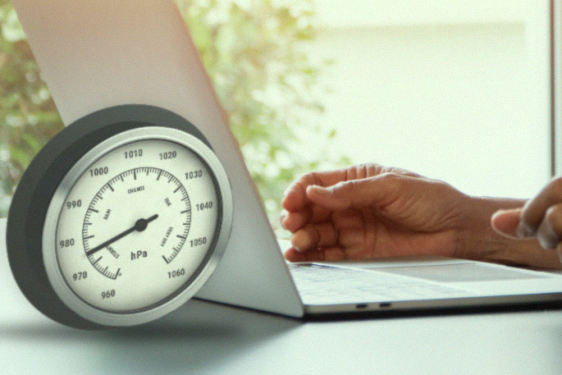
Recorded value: 975
